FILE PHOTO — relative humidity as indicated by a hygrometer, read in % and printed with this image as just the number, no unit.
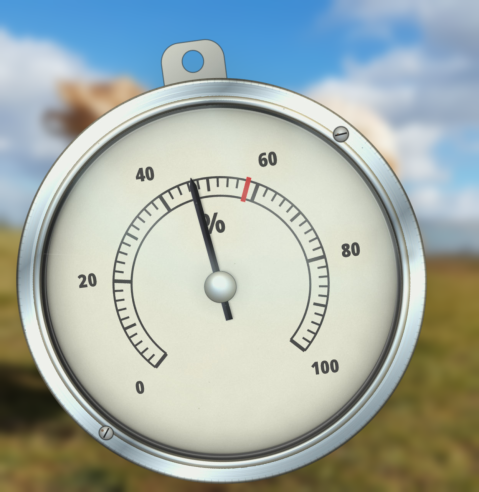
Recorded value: 47
